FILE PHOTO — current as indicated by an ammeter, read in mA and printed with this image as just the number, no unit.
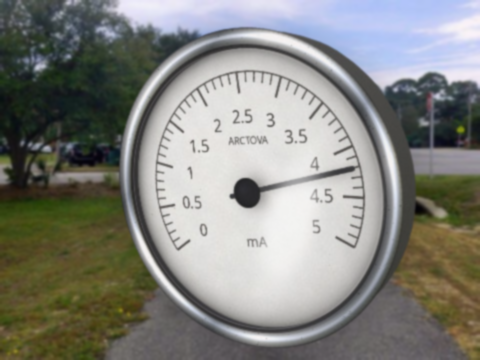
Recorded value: 4.2
